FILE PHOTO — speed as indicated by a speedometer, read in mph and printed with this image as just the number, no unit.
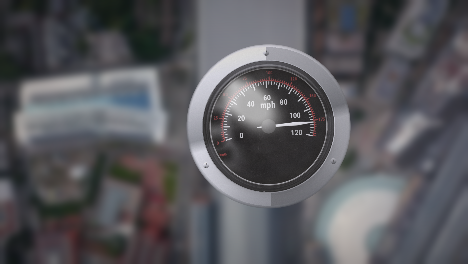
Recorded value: 110
